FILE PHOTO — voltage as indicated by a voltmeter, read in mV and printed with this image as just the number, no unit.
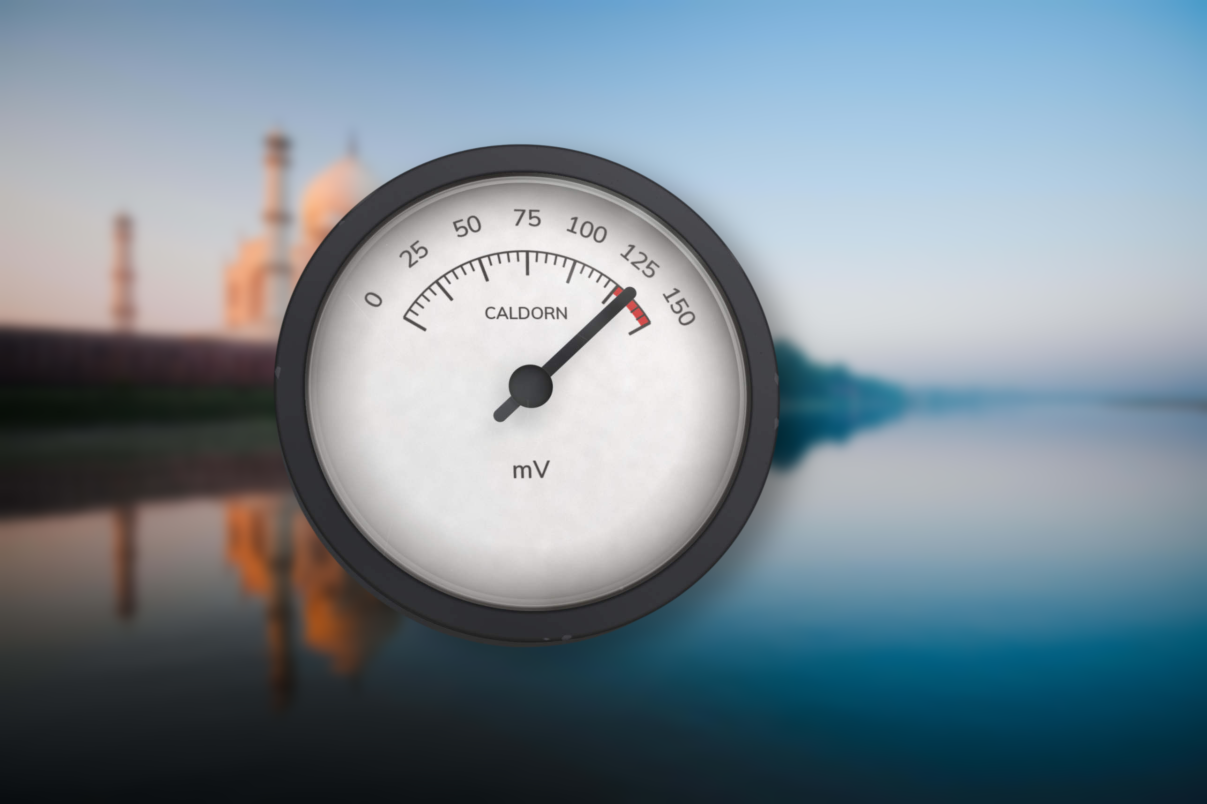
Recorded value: 132.5
